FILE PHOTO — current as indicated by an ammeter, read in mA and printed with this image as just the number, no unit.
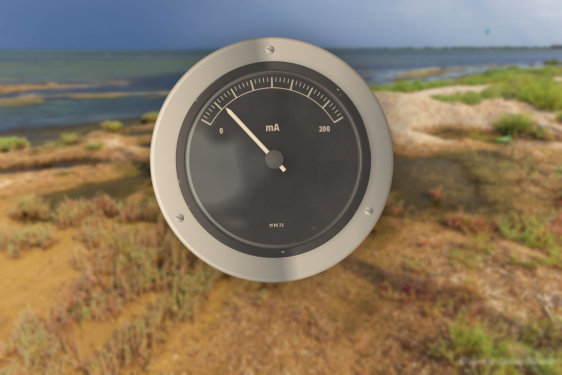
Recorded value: 30
